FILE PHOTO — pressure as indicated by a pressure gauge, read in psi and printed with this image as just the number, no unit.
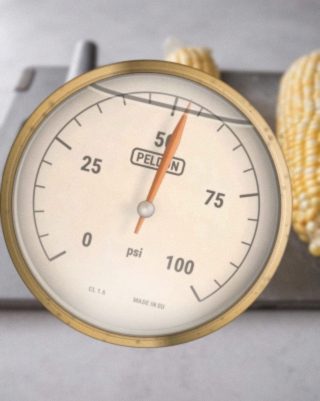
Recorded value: 52.5
